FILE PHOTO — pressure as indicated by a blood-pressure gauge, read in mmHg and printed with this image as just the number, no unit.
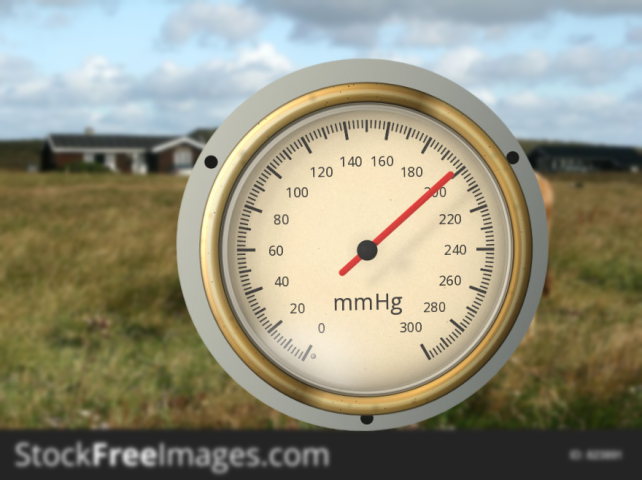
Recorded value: 198
